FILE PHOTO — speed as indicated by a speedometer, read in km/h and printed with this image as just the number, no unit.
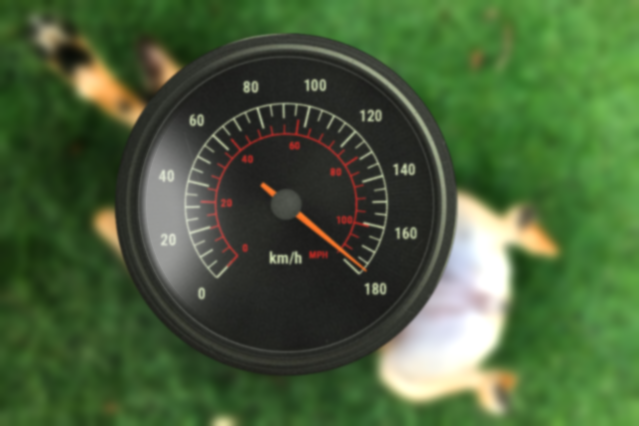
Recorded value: 177.5
